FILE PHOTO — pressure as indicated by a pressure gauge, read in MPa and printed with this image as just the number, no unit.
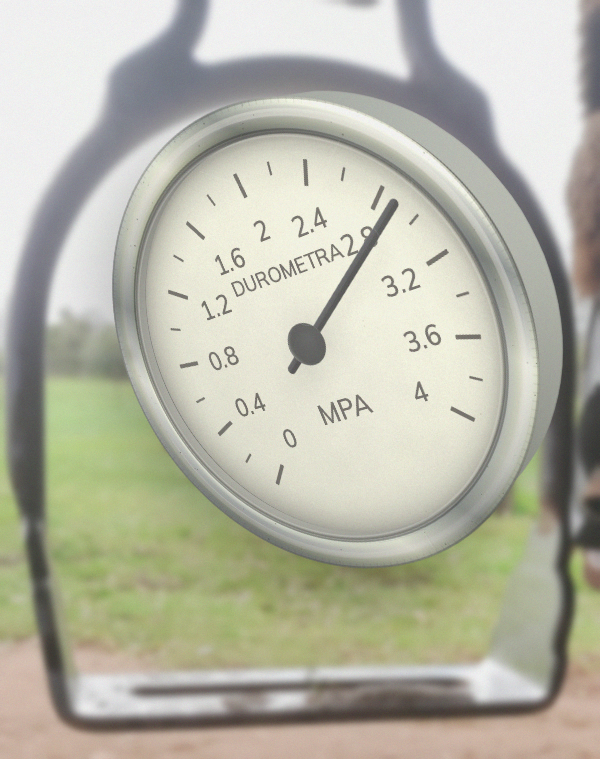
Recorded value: 2.9
